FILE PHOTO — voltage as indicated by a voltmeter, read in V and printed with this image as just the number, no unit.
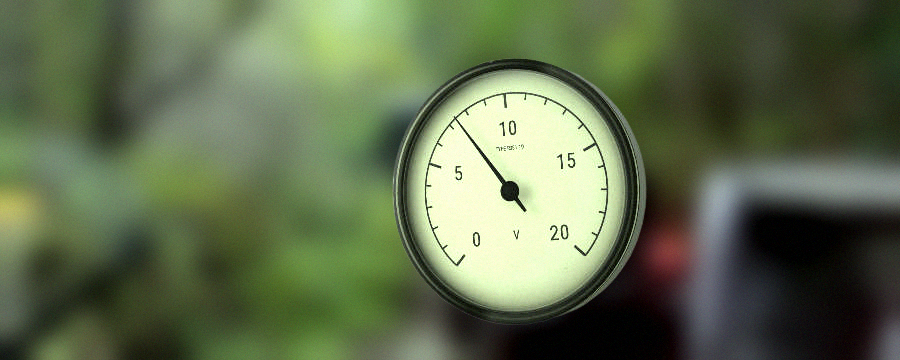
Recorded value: 7.5
